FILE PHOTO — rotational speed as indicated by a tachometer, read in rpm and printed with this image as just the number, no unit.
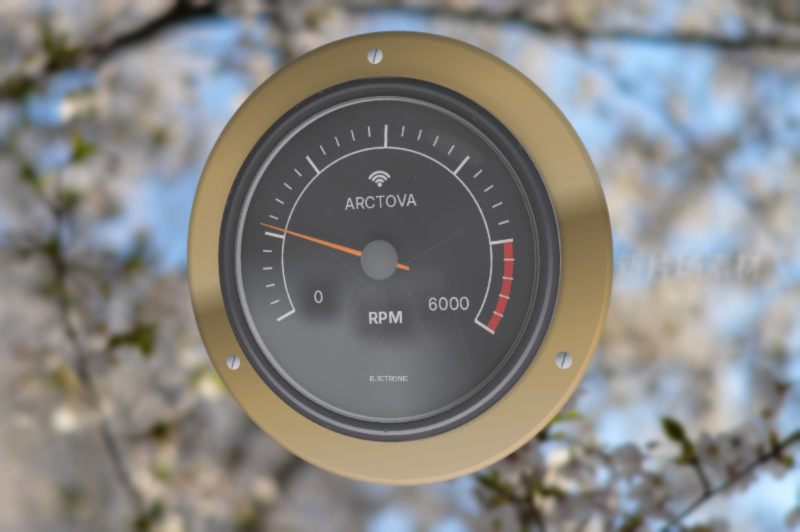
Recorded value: 1100
